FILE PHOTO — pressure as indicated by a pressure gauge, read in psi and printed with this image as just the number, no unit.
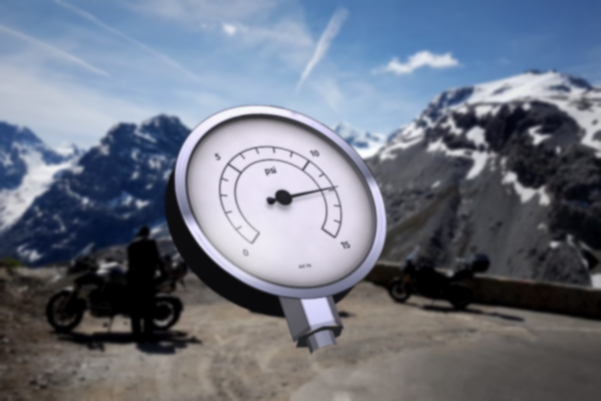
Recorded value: 12
